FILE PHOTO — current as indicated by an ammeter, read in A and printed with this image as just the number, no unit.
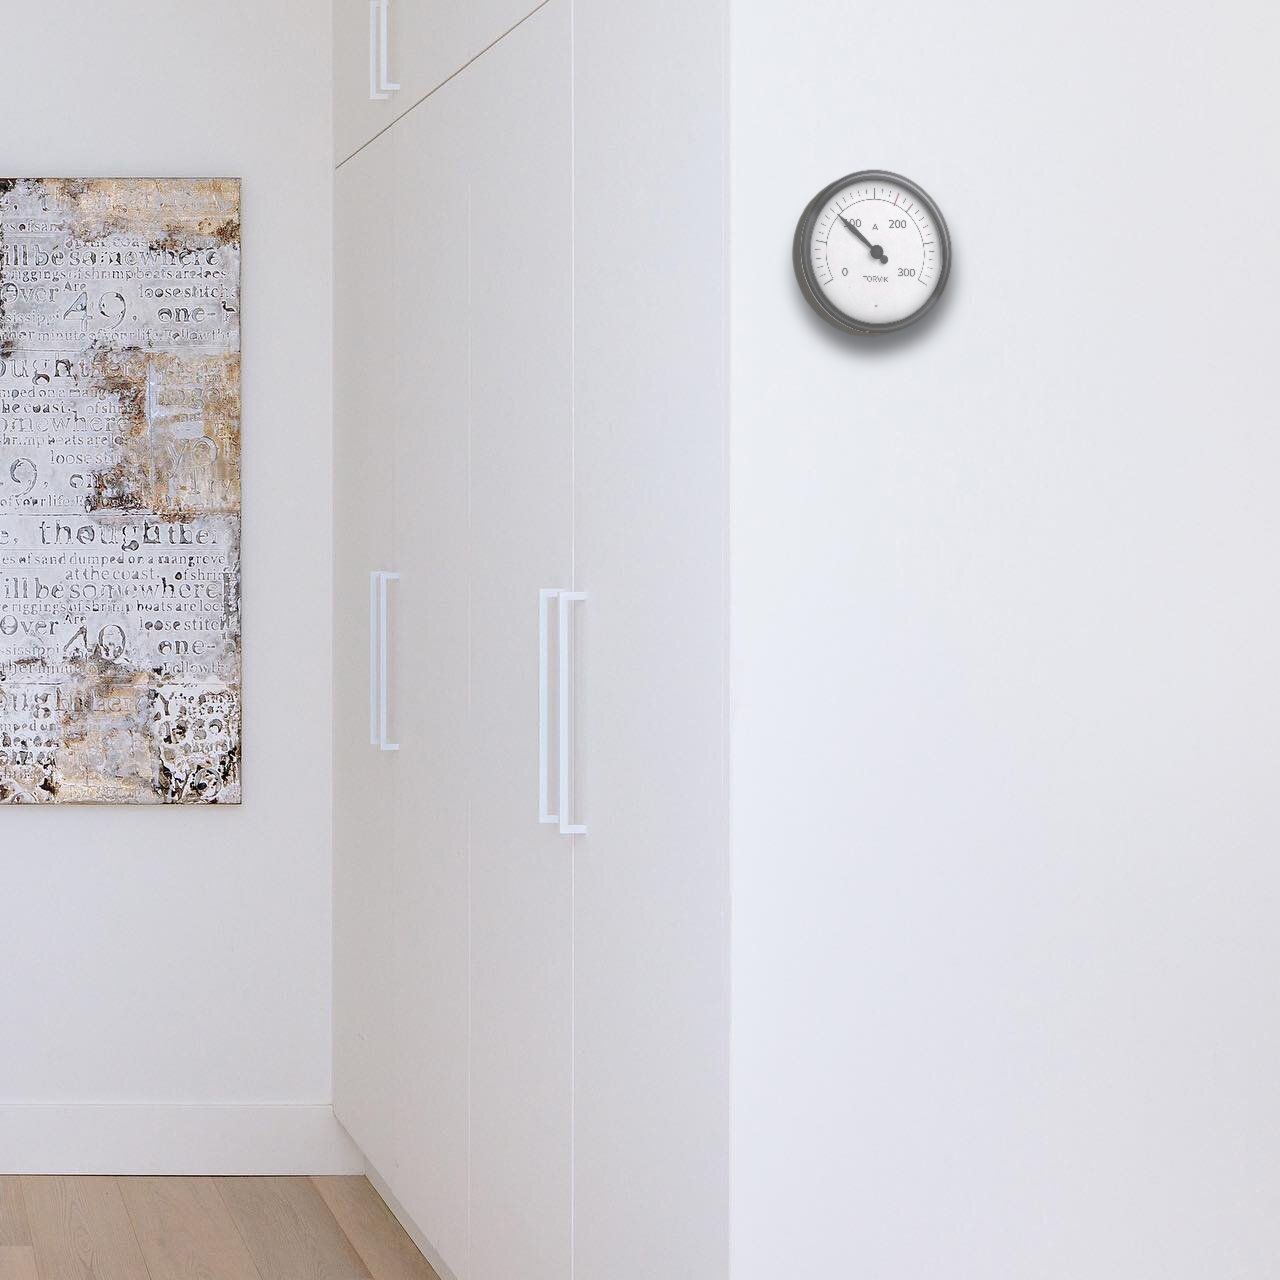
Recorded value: 90
